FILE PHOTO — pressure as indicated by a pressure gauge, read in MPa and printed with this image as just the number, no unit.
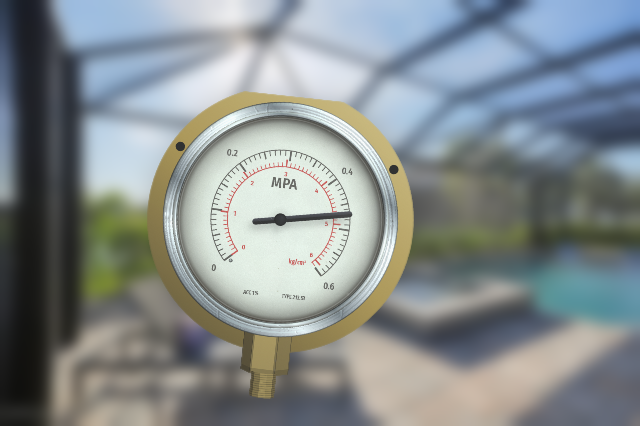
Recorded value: 0.47
